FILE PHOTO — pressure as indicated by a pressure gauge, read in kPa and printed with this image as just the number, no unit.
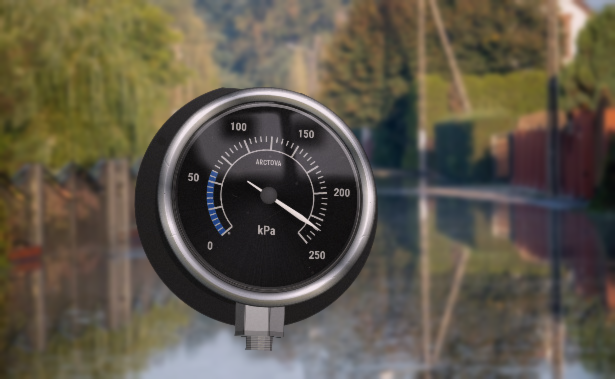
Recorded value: 235
